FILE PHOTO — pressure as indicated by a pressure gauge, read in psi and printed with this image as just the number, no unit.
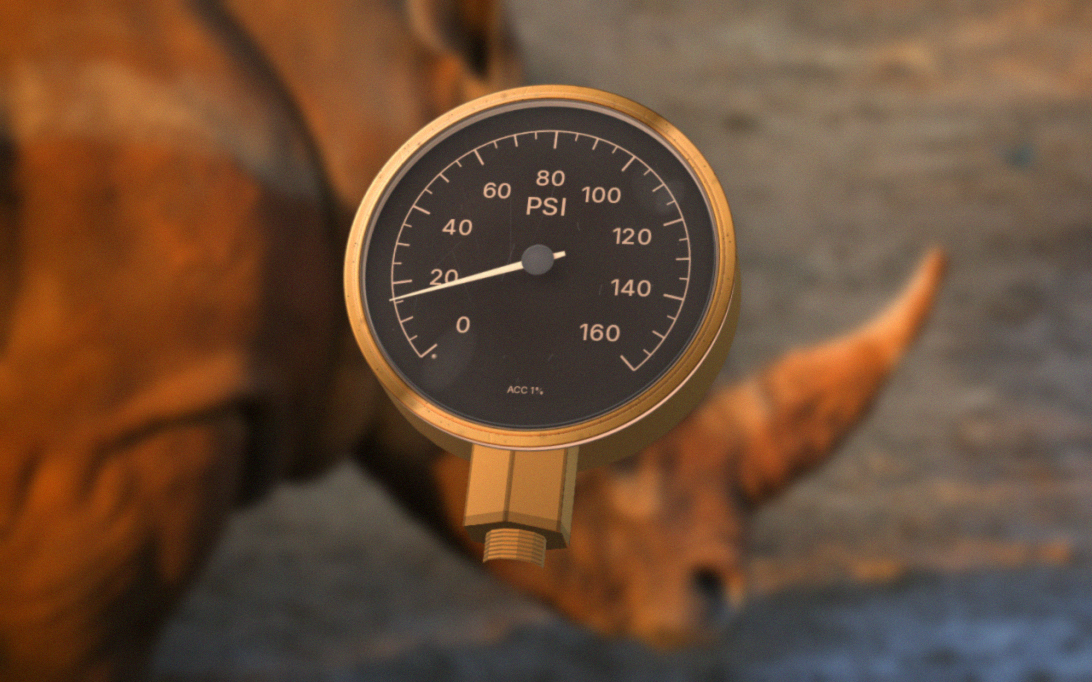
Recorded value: 15
